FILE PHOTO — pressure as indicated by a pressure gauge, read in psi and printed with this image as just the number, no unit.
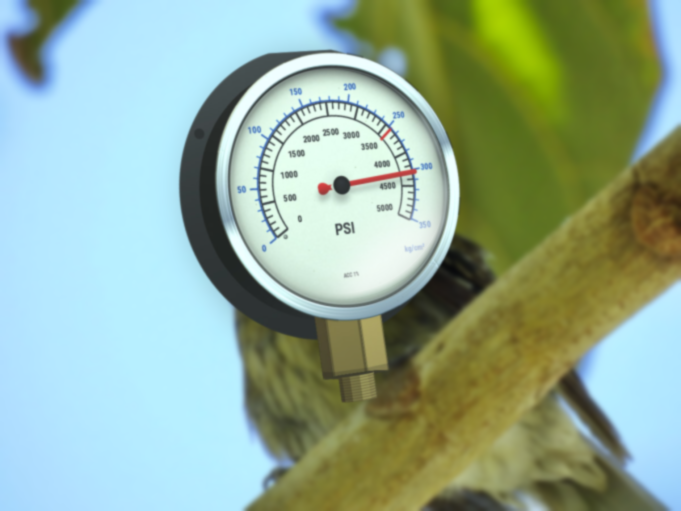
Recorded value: 4300
